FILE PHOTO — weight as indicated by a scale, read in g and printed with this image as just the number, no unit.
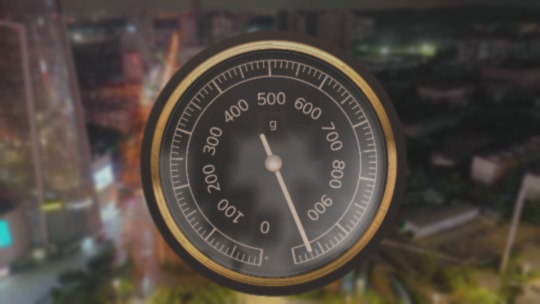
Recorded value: 970
